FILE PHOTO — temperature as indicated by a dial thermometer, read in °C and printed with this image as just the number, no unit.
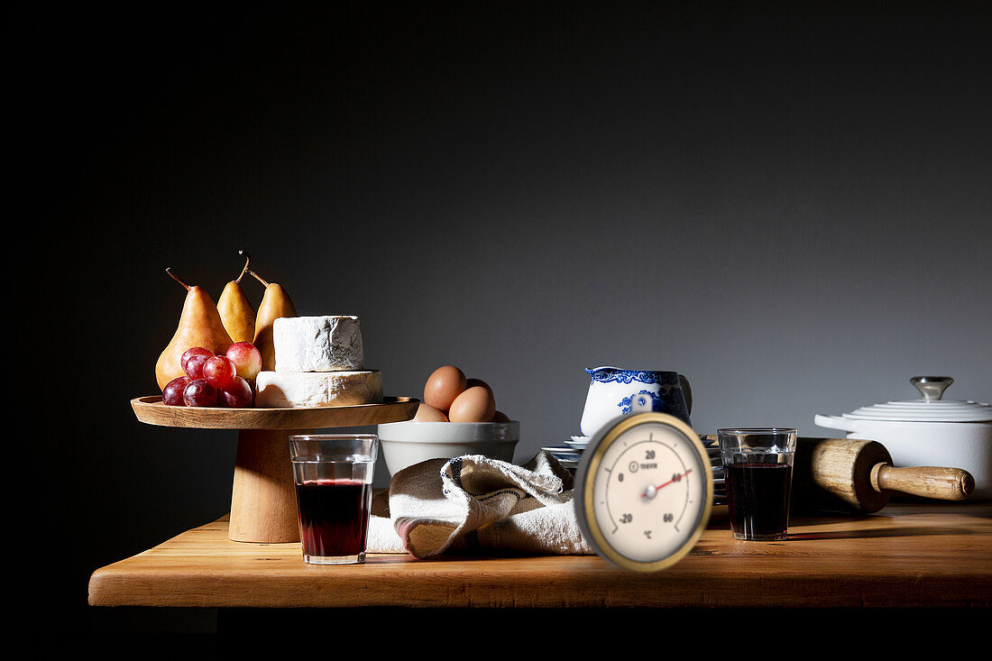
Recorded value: 40
